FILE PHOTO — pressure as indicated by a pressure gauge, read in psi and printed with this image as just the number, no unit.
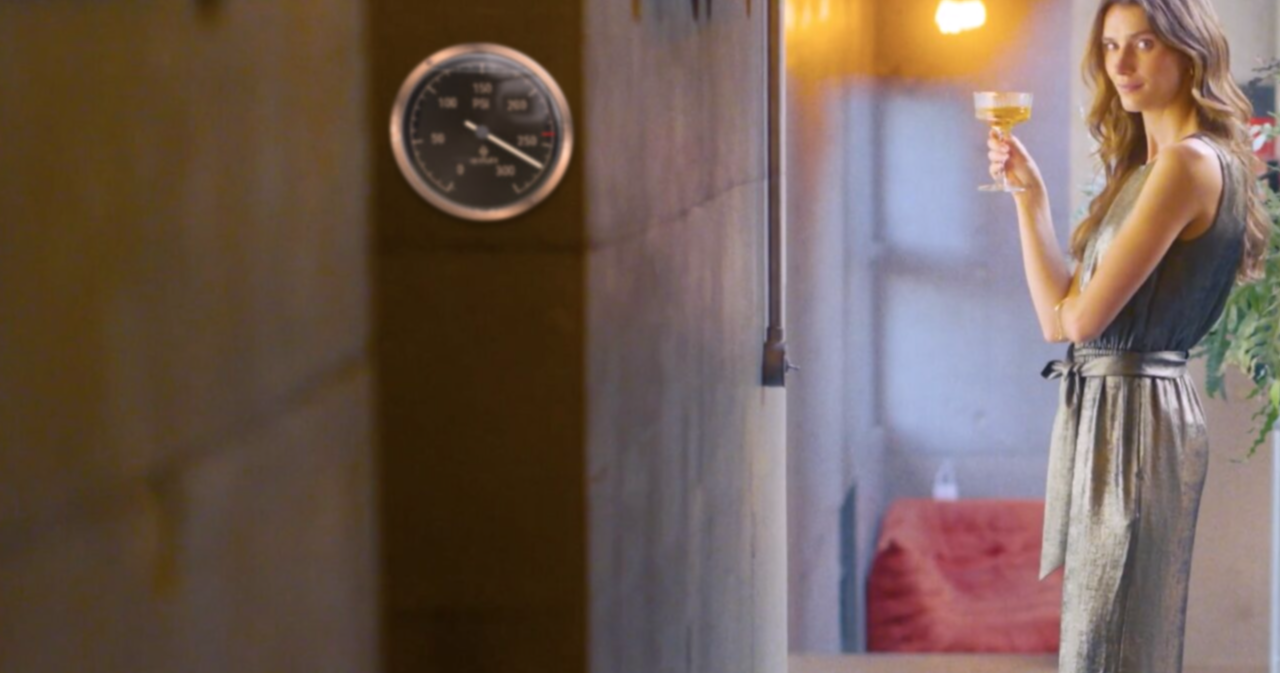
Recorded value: 270
